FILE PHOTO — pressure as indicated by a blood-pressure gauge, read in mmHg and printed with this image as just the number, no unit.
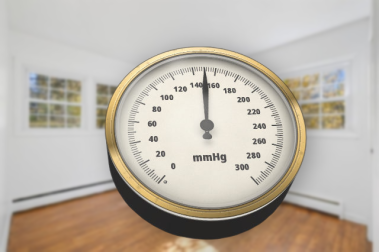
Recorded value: 150
